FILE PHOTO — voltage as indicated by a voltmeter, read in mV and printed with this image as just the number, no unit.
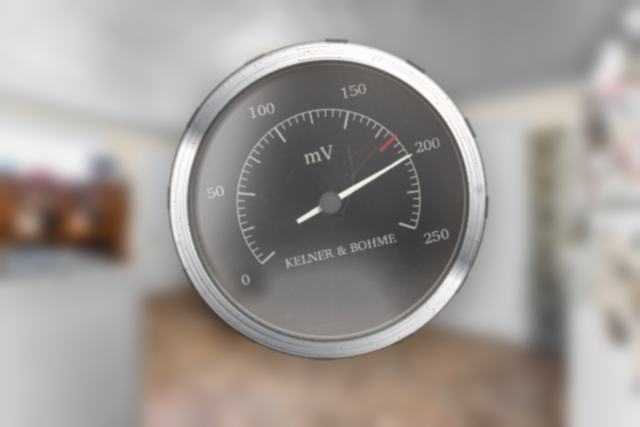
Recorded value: 200
